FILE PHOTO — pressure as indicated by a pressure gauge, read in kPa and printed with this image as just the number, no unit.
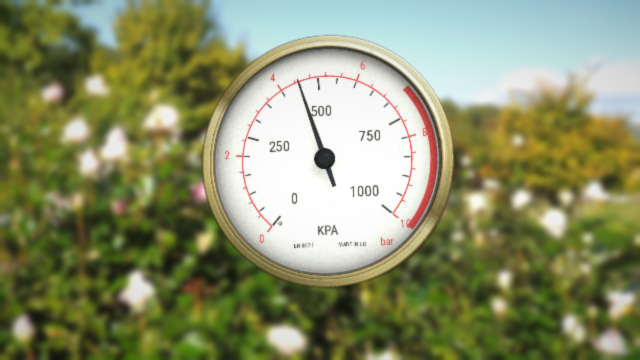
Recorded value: 450
